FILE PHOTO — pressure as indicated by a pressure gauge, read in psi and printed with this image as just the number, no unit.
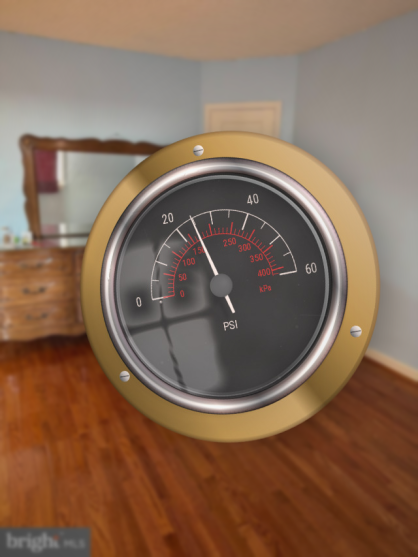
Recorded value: 25
